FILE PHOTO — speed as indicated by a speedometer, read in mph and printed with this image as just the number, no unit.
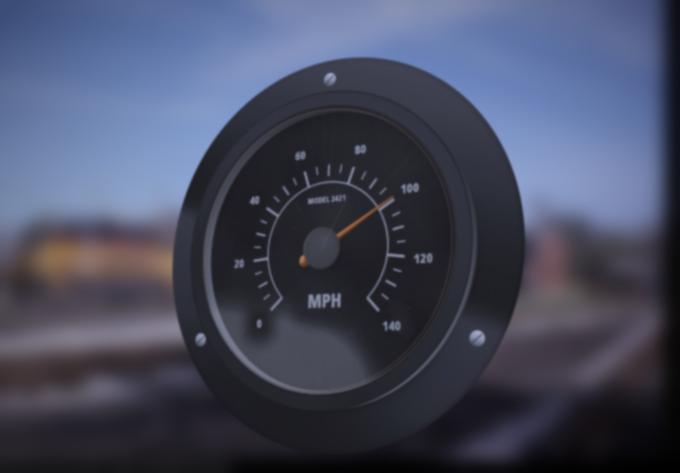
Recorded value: 100
